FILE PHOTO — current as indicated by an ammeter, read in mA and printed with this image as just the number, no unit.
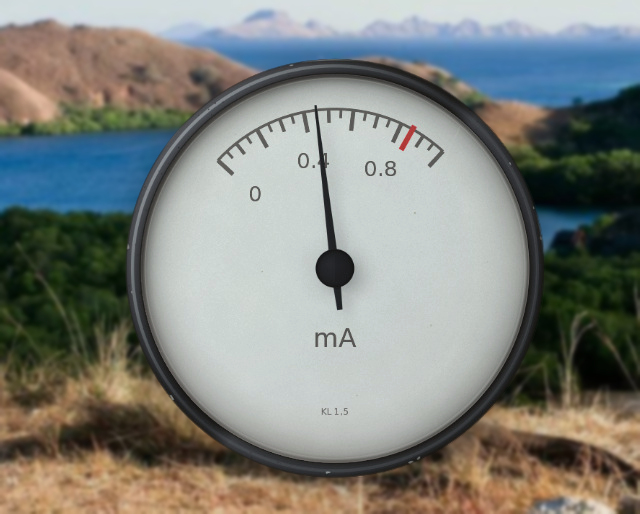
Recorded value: 0.45
